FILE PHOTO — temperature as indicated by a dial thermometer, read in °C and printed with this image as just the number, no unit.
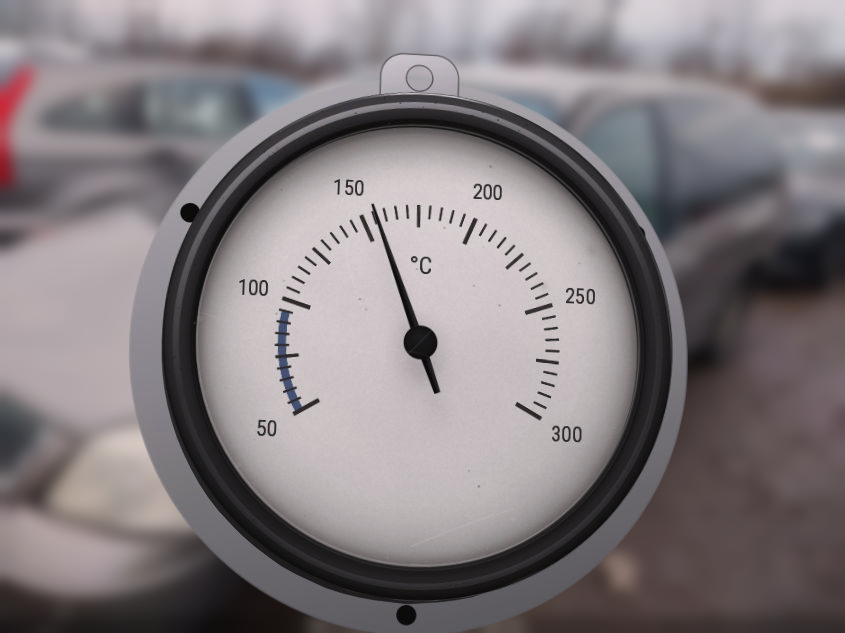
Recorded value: 155
